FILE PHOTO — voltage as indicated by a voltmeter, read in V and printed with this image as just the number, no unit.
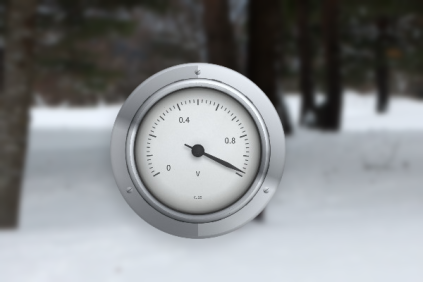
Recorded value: 0.98
